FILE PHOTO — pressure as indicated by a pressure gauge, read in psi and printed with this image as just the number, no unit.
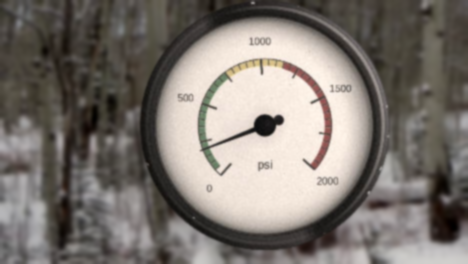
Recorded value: 200
